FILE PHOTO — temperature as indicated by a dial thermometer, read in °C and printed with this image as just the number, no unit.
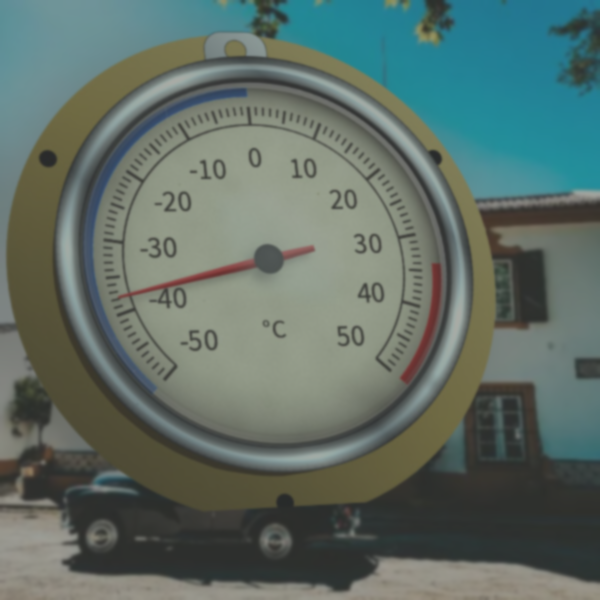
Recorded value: -38
